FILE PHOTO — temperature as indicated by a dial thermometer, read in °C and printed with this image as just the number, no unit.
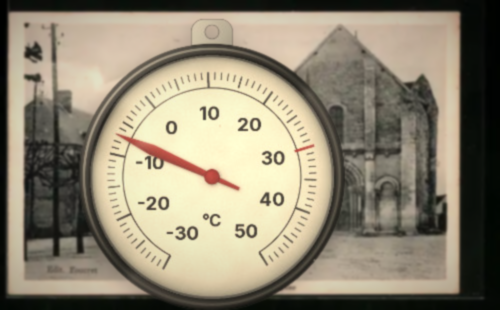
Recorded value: -7
